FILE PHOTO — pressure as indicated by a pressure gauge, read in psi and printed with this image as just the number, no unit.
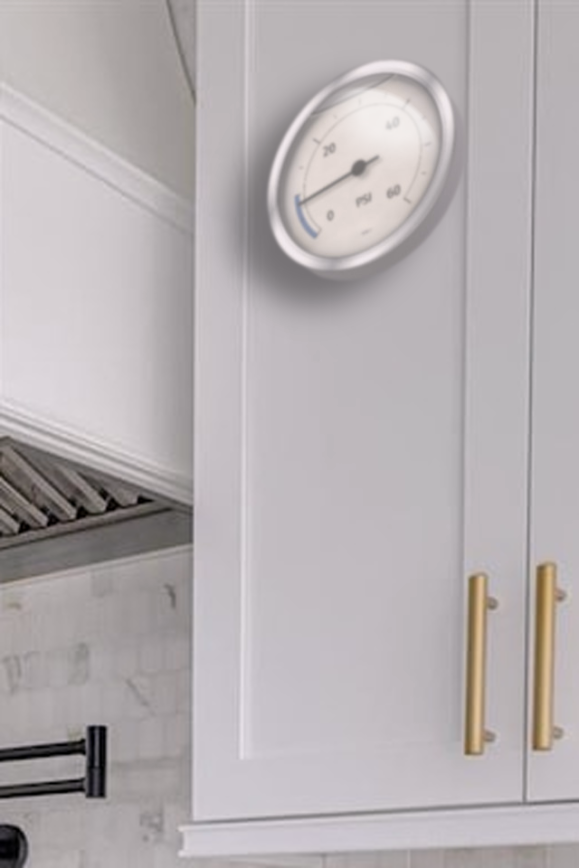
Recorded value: 7.5
